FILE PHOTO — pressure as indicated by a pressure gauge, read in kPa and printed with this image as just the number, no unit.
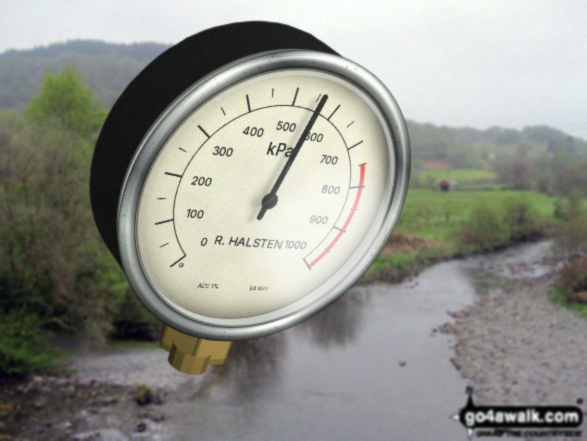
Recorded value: 550
